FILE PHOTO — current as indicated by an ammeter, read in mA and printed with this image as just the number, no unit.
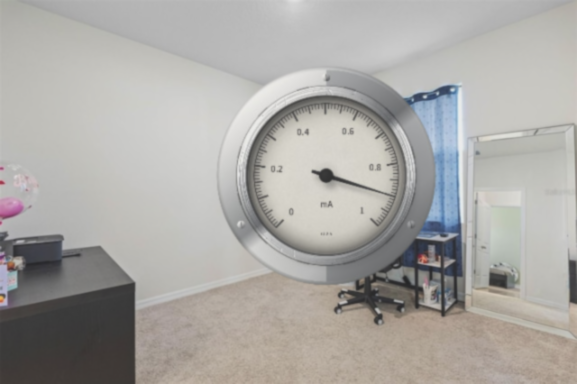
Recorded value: 0.9
